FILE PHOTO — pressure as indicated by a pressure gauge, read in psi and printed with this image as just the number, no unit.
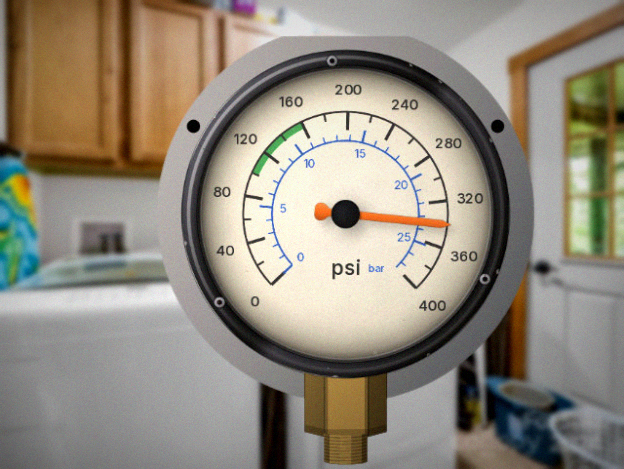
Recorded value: 340
